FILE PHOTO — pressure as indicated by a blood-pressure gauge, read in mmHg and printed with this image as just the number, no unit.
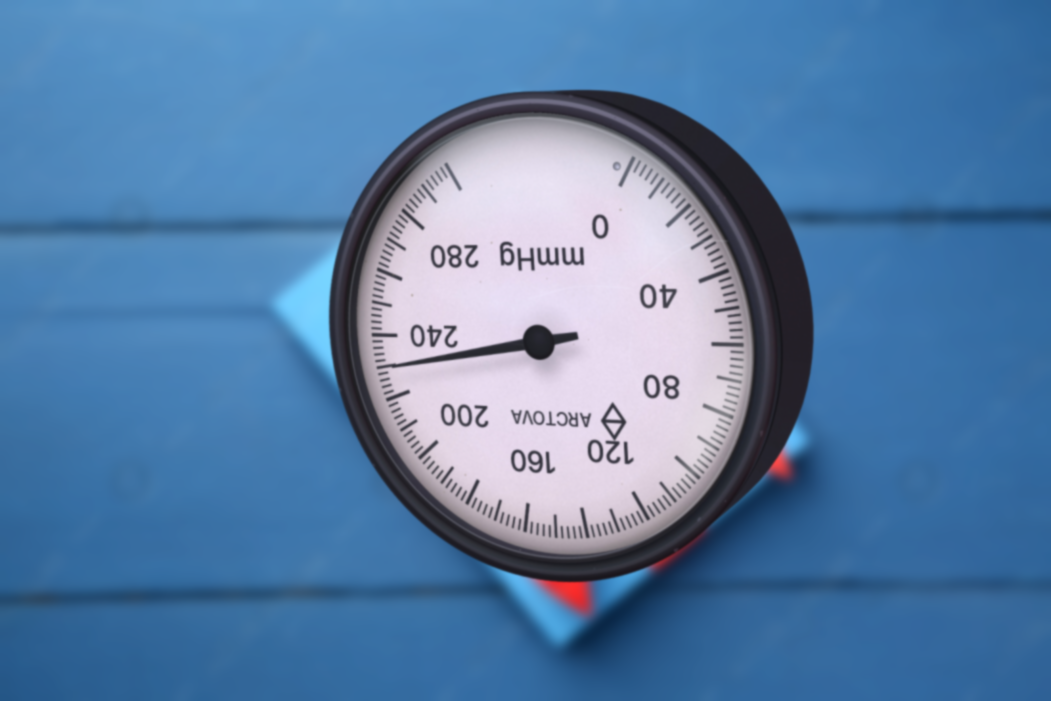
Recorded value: 230
